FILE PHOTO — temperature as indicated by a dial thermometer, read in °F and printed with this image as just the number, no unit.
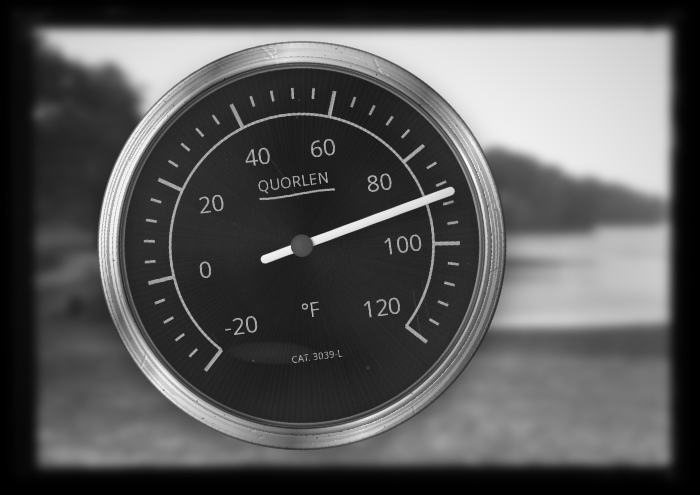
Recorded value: 90
